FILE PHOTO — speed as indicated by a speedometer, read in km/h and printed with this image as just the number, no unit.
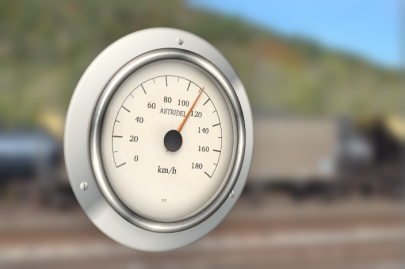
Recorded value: 110
